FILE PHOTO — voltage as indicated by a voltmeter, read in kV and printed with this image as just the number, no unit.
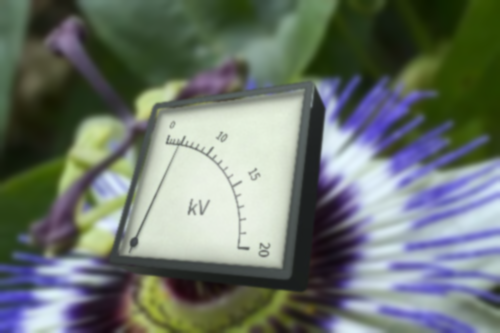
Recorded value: 5
